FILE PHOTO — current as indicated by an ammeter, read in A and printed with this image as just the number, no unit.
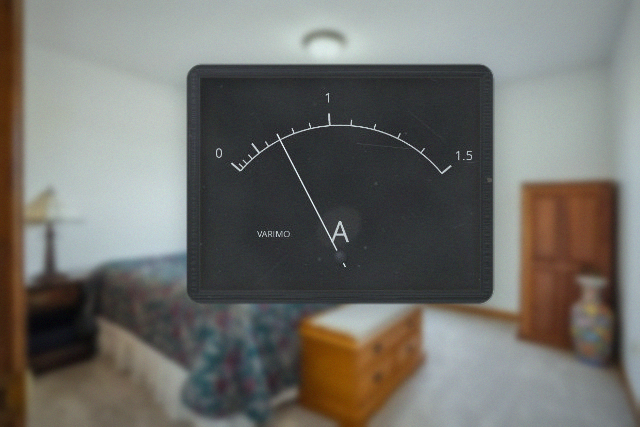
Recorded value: 0.7
